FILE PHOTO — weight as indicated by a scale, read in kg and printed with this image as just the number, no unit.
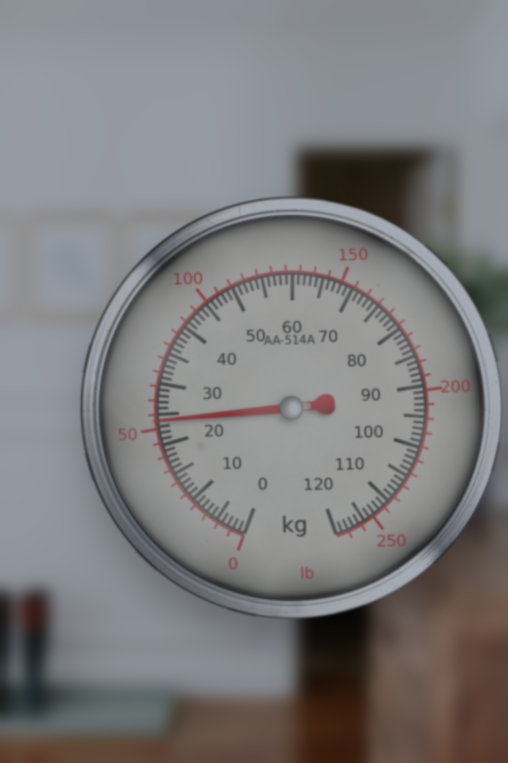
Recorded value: 24
